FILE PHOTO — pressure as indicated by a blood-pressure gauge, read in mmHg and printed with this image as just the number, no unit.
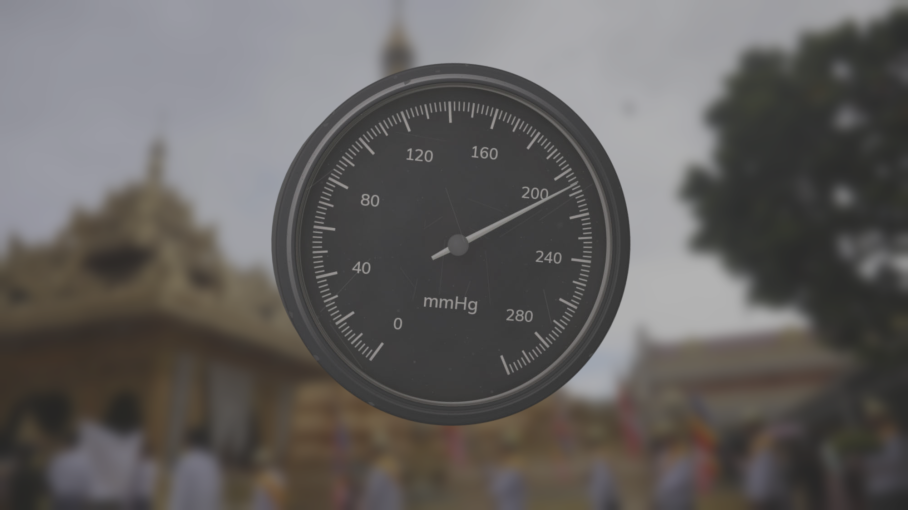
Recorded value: 206
